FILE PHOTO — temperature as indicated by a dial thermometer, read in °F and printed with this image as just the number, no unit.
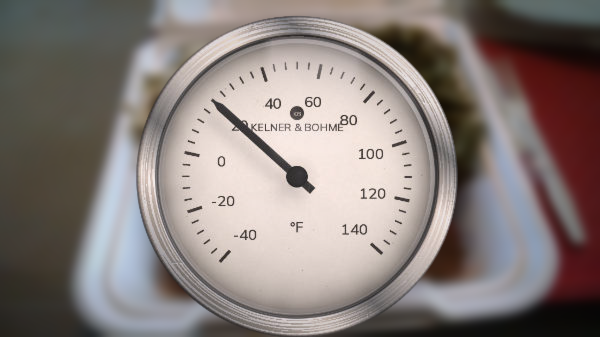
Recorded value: 20
